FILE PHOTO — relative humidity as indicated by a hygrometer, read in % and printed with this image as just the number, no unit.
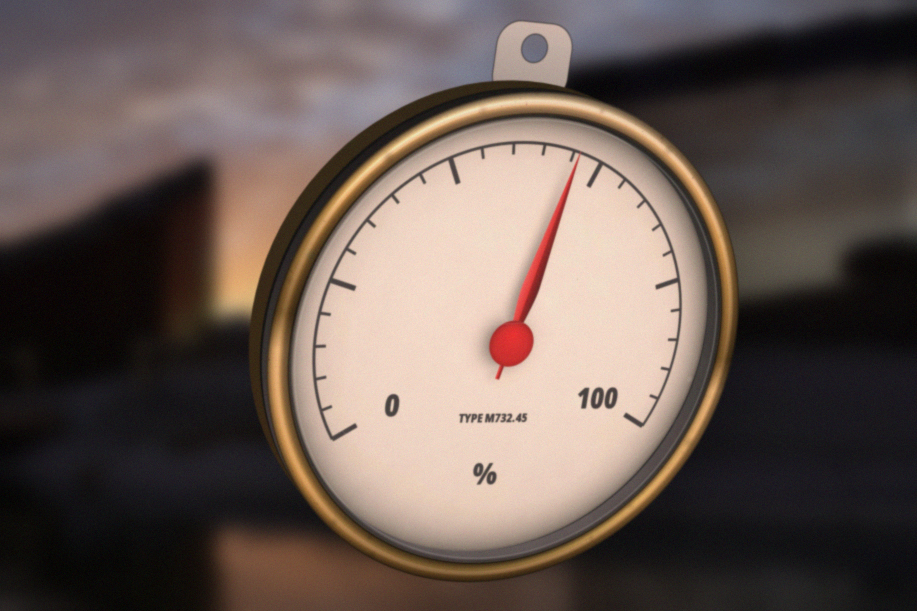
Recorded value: 56
